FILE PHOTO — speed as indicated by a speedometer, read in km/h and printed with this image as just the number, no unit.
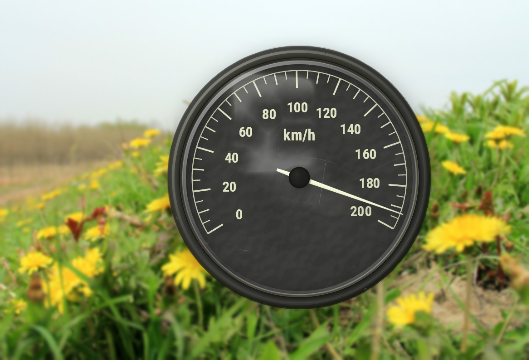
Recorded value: 192.5
